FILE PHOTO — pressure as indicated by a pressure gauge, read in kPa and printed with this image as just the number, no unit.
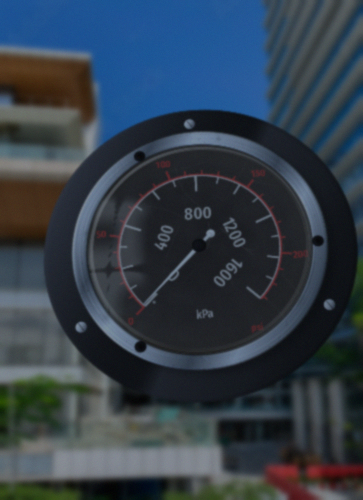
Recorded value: 0
